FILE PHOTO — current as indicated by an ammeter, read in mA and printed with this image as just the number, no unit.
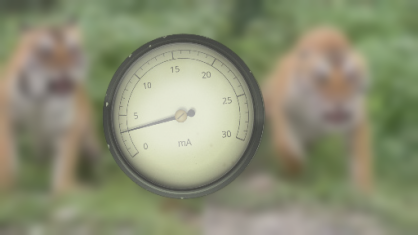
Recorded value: 3
